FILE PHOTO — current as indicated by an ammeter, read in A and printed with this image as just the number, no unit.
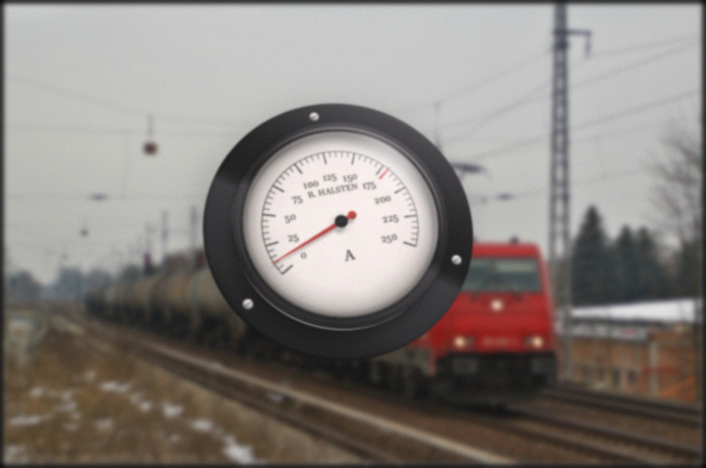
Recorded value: 10
